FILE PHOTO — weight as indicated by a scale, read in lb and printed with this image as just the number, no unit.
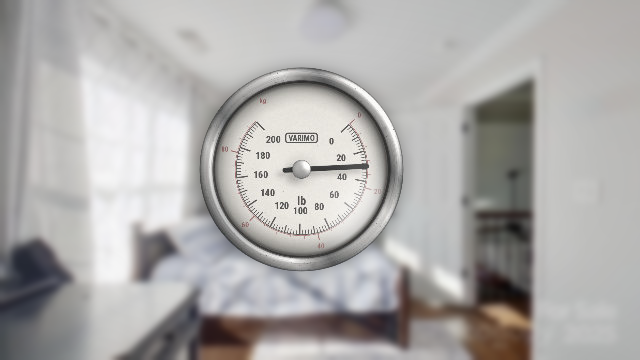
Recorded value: 30
